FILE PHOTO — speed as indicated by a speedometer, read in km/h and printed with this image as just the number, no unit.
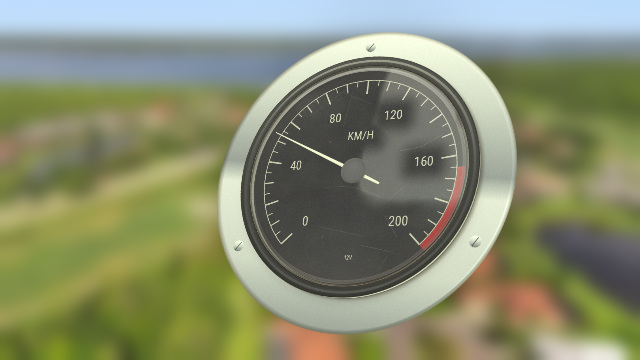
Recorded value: 52.5
